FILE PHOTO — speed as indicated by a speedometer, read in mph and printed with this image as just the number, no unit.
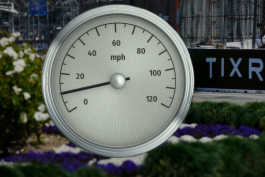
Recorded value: 10
